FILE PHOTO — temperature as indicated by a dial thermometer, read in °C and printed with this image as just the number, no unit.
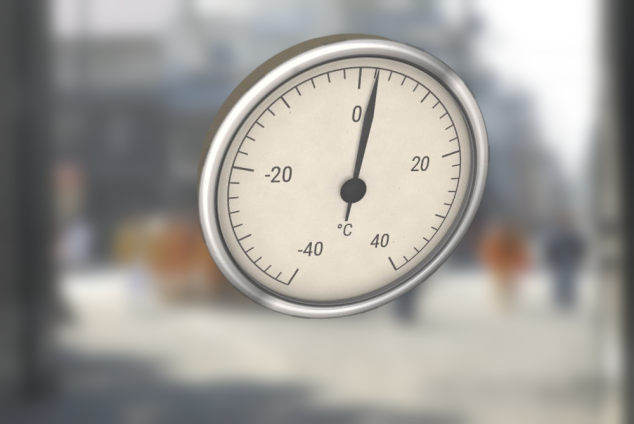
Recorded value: 2
